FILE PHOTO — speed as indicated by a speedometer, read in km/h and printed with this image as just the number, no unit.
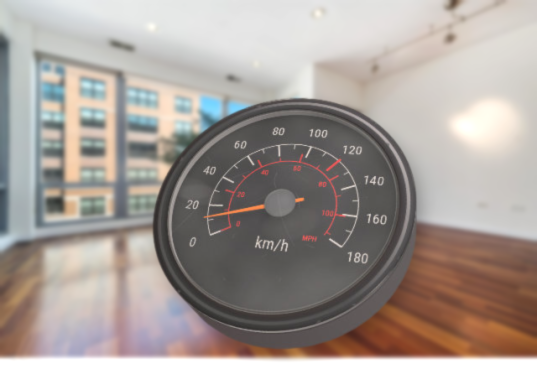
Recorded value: 10
